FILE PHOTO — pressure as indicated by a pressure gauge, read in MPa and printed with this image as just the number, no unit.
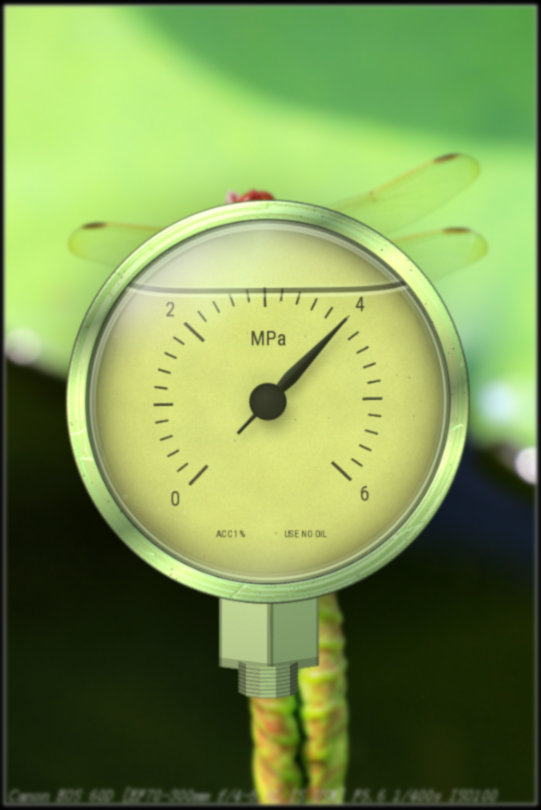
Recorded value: 4
